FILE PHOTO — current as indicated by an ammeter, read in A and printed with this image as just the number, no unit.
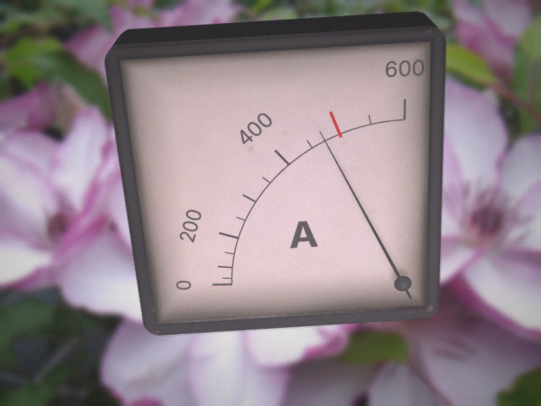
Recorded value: 475
